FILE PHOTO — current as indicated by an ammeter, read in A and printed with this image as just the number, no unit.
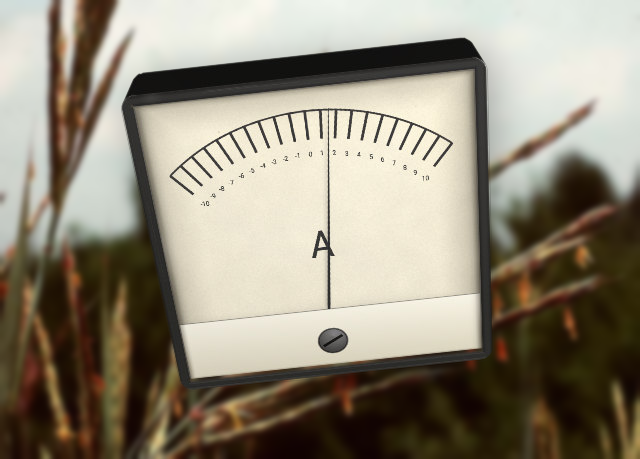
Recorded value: 1.5
